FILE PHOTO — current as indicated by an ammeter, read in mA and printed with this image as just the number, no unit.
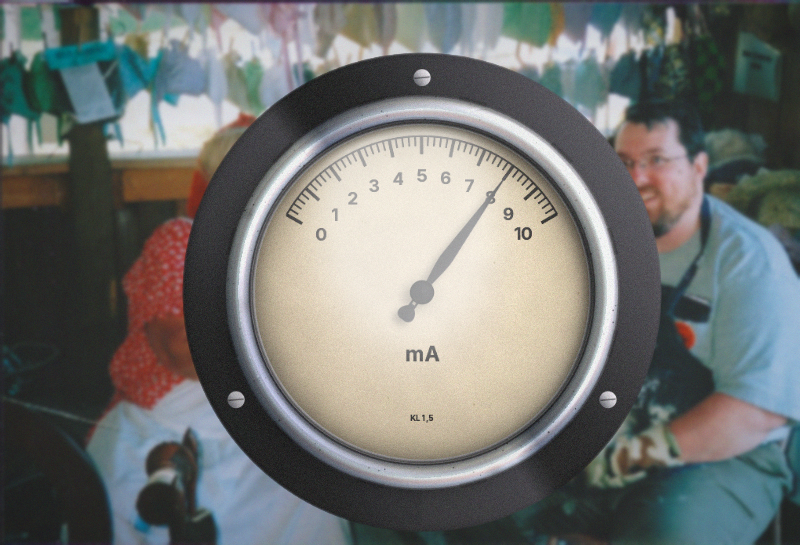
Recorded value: 8
